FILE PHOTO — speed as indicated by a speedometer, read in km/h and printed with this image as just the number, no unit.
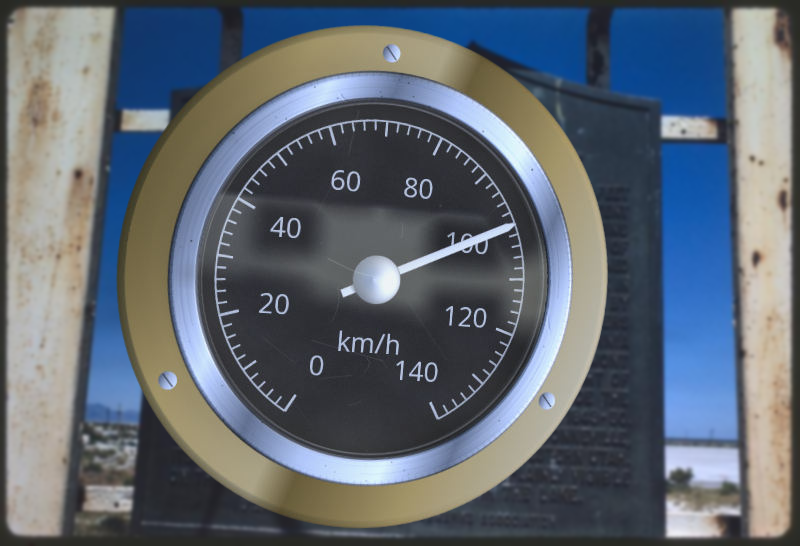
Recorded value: 100
